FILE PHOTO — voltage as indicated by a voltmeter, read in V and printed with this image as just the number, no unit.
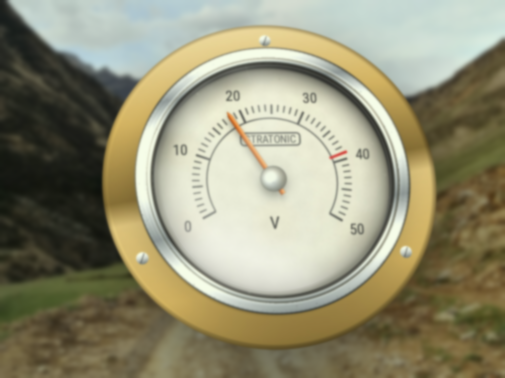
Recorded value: 18
